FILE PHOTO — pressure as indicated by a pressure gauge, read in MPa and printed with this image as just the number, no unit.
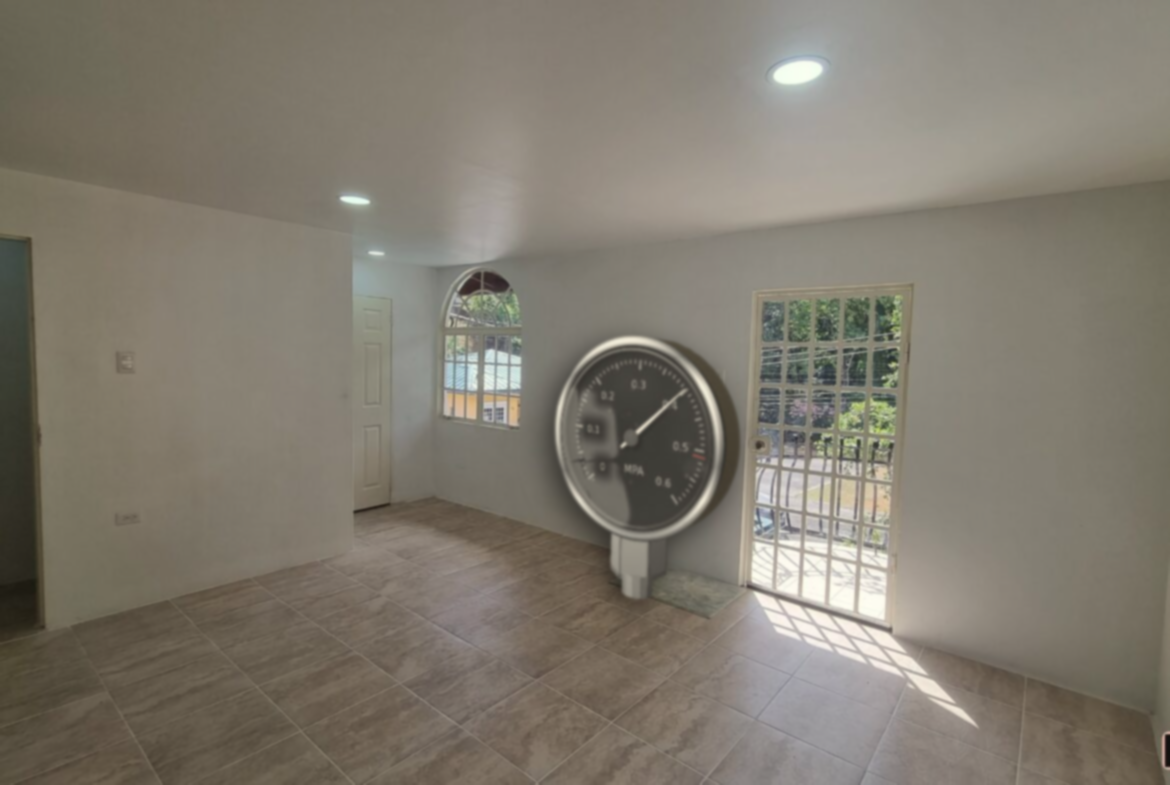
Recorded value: 0.4
